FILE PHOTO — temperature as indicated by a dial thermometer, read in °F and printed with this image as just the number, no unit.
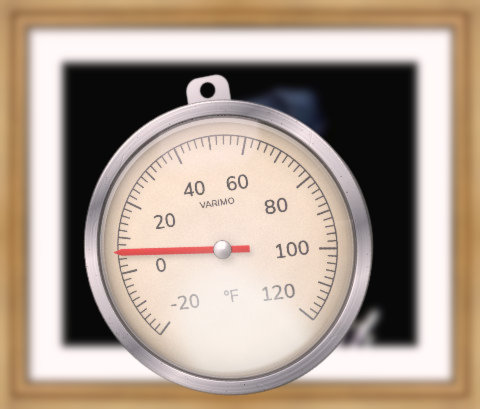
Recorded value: 6
